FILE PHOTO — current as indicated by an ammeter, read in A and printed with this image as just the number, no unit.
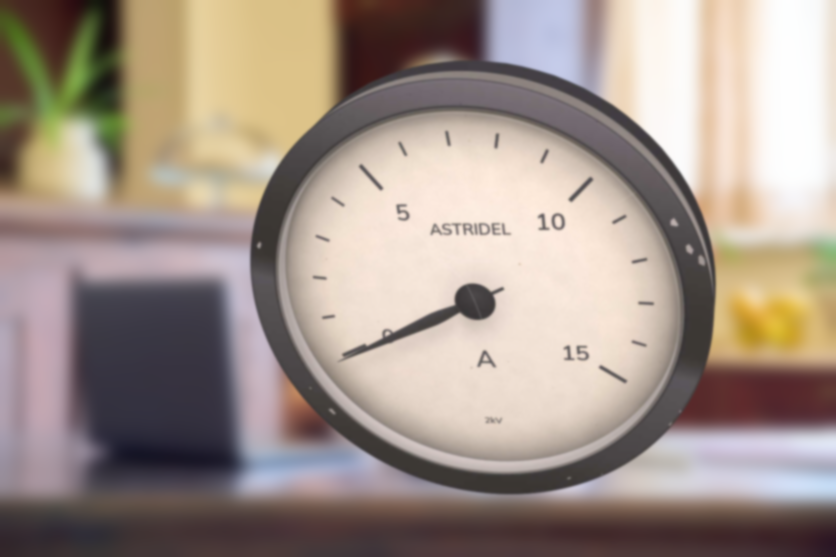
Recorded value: 0
